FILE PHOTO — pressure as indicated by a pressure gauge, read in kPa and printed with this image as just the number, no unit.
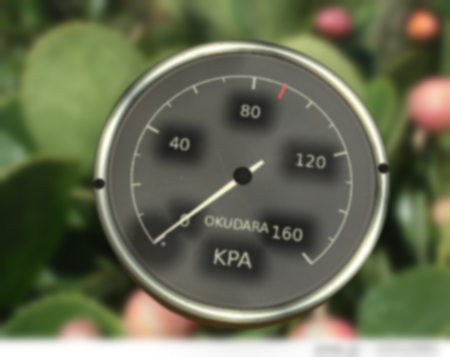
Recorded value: 0
